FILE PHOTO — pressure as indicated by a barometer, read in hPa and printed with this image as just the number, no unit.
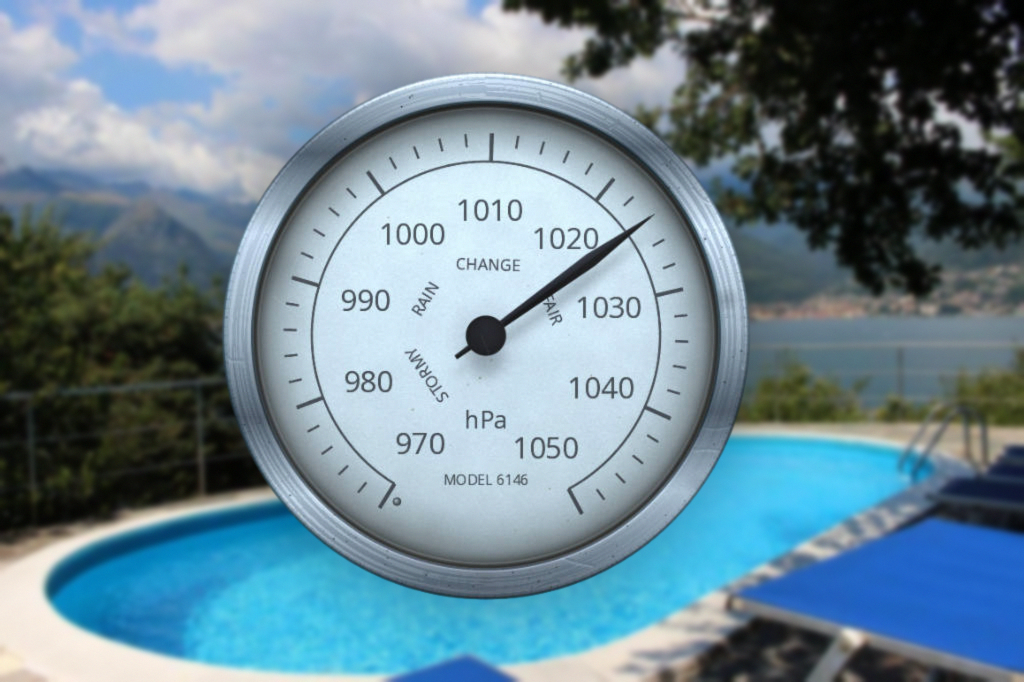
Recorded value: 1024
